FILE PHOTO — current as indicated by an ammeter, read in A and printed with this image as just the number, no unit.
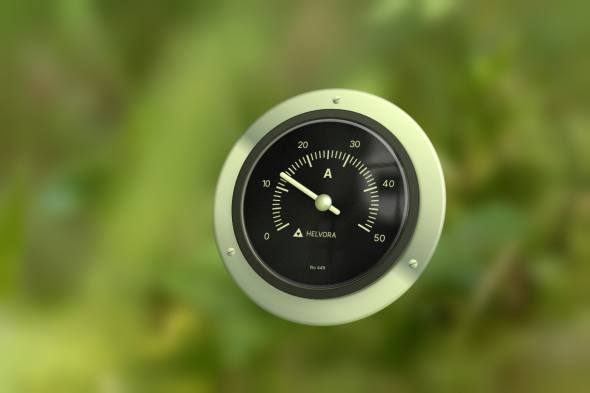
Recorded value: 13
